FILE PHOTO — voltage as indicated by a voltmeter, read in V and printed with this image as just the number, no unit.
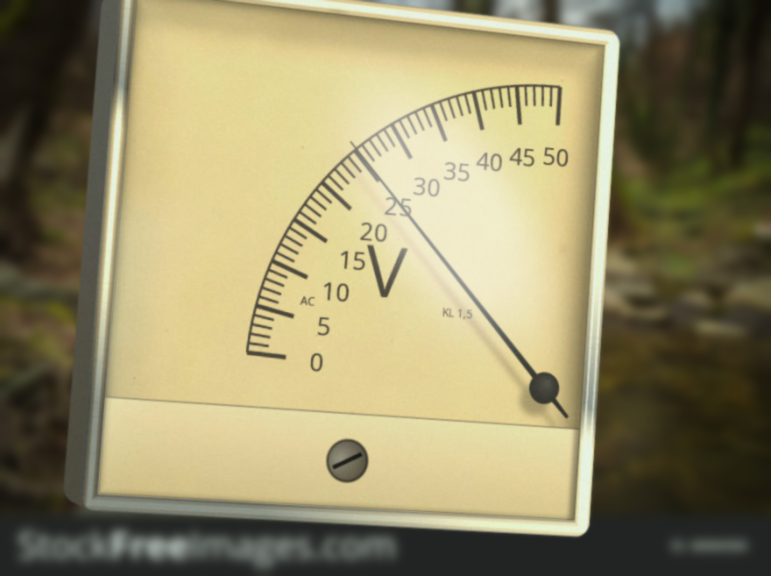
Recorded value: 25
